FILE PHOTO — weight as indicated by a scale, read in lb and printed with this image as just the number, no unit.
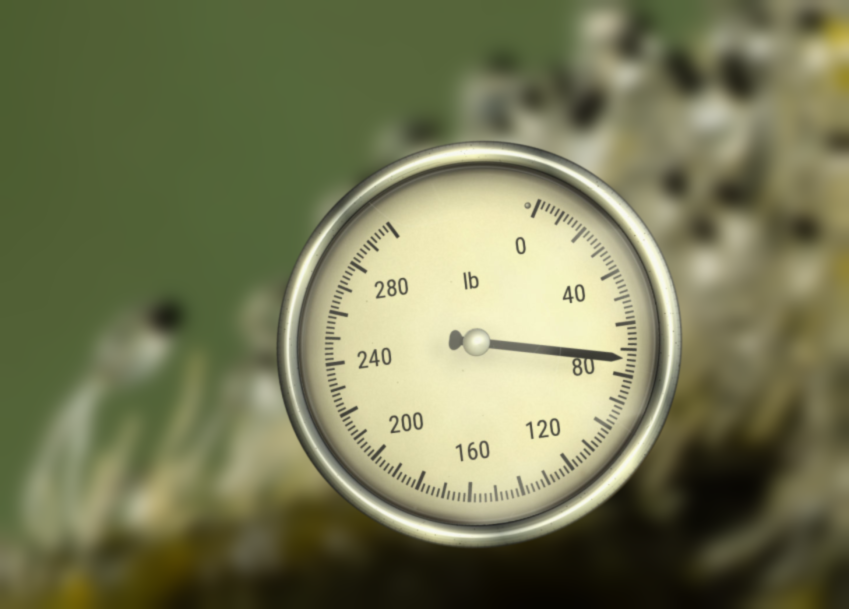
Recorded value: 74
